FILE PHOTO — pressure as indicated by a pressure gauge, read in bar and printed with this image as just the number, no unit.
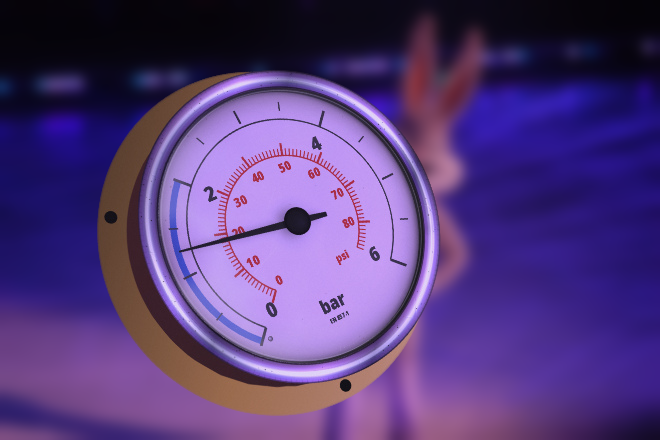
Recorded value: 1.25
